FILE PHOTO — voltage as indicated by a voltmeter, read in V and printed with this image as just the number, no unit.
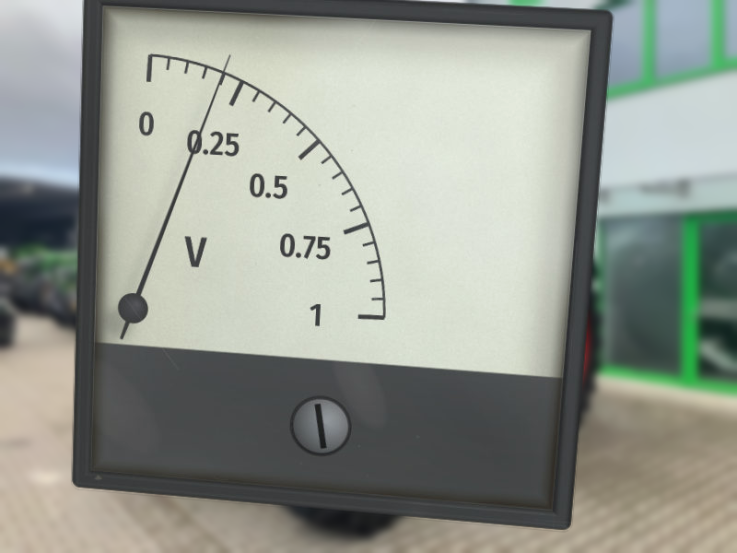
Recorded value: 0.2
